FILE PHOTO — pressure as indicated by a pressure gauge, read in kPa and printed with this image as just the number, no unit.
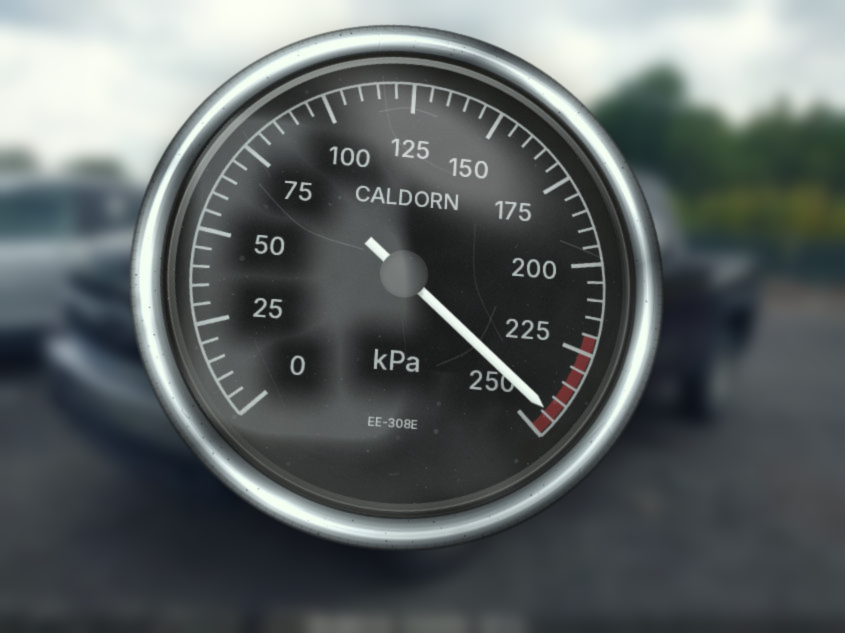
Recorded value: 245
